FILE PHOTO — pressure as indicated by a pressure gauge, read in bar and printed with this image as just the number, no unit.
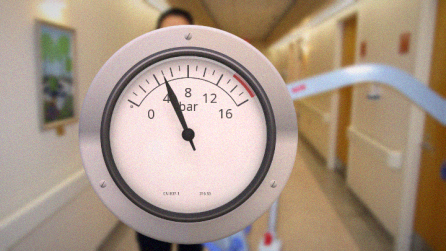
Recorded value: 5
